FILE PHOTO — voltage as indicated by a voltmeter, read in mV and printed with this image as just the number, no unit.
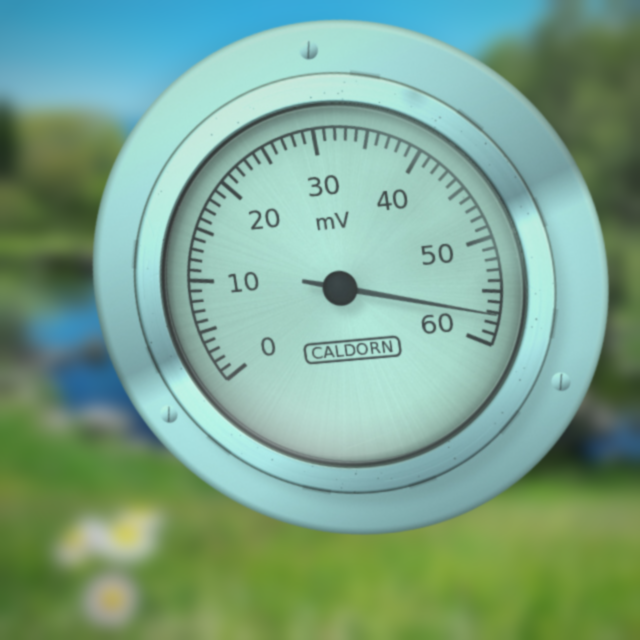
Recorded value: 57
